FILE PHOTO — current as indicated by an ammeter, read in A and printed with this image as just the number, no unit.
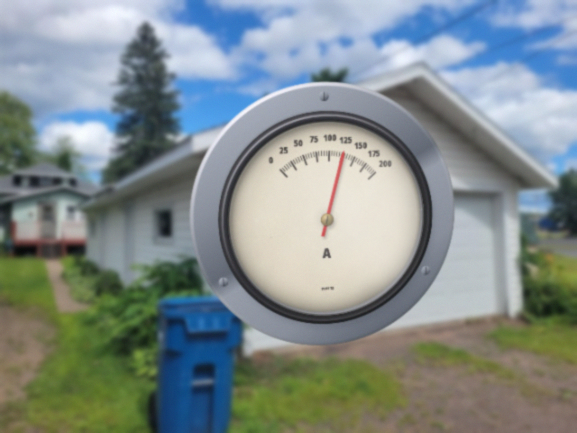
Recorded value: 125
